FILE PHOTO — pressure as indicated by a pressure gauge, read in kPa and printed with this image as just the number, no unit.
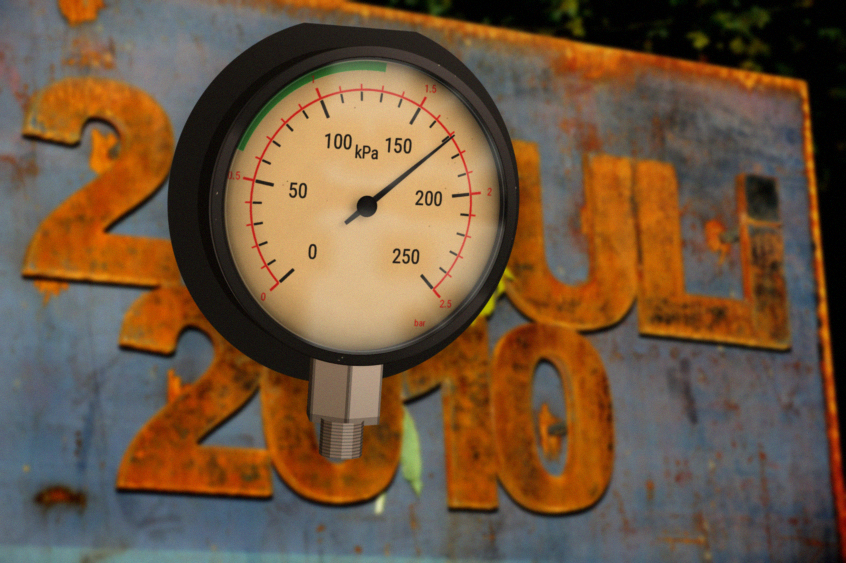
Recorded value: 170
